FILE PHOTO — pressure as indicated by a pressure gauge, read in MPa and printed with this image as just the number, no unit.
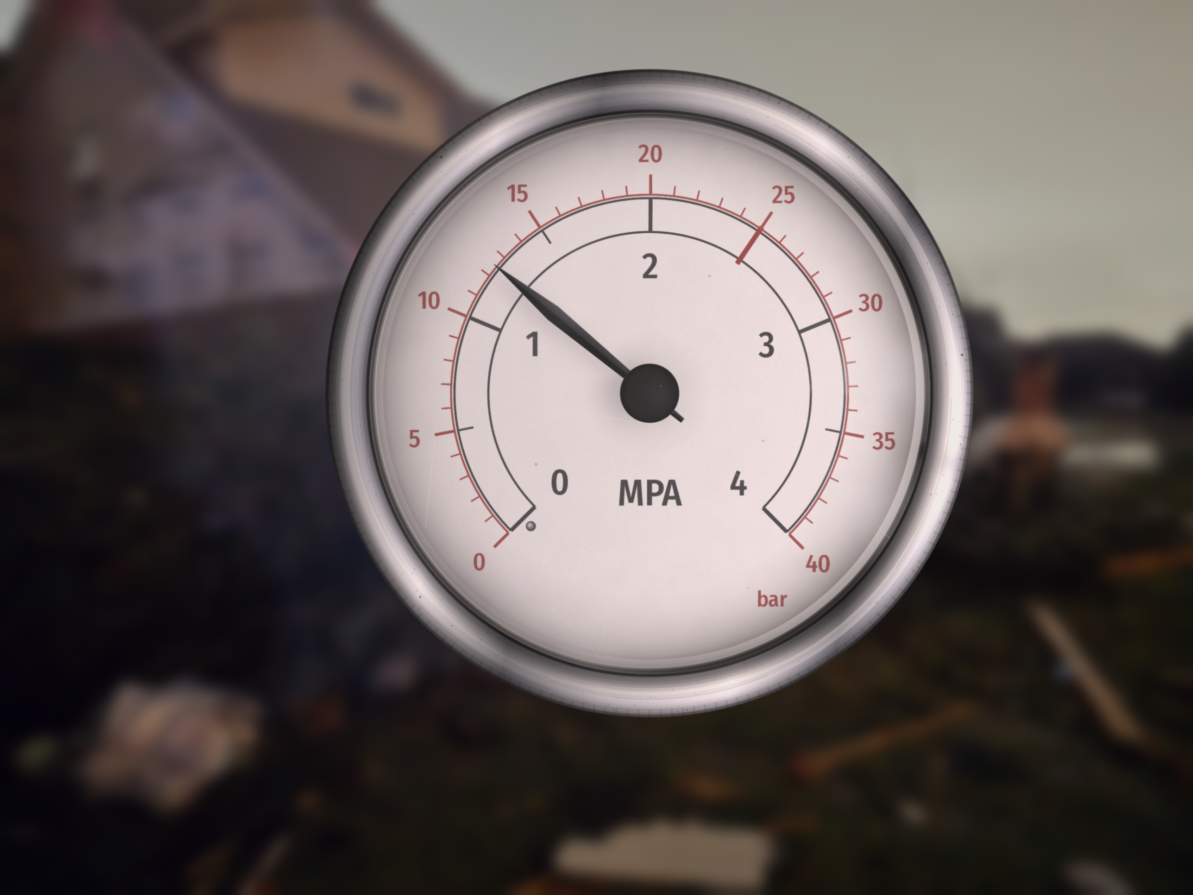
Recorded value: 1.25
